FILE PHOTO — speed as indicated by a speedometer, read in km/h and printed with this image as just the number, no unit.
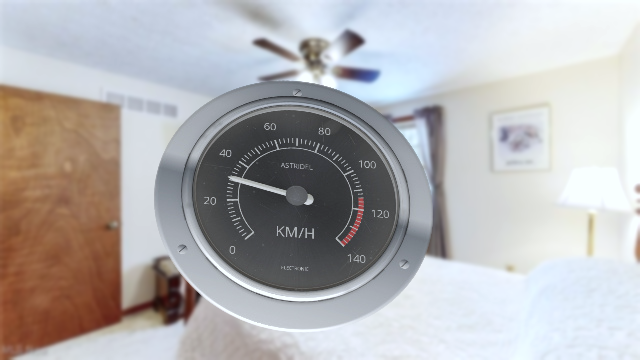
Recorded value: 30
